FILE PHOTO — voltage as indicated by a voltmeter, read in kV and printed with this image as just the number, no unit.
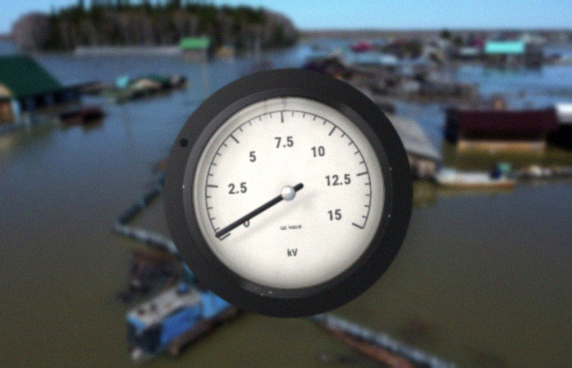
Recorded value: 0.25
